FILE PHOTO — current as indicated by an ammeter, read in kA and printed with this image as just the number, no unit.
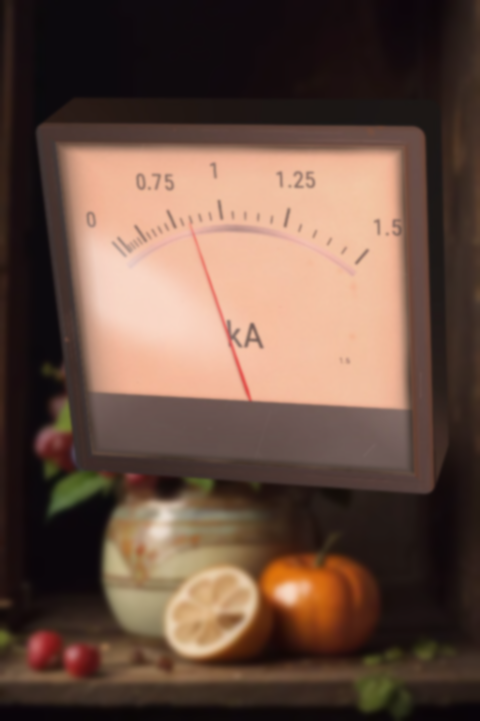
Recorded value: 0.85
